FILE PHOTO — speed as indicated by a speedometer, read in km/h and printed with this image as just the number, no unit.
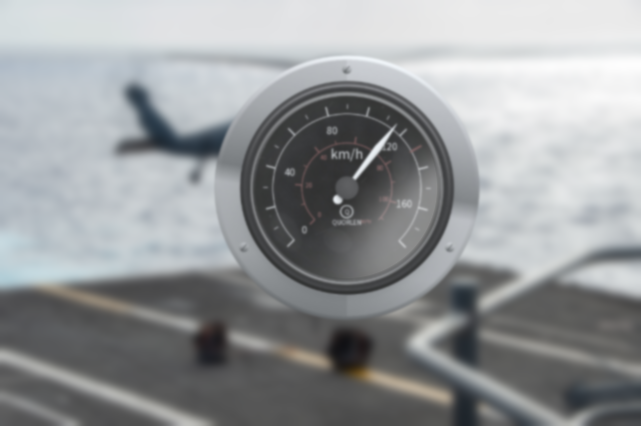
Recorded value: 115
